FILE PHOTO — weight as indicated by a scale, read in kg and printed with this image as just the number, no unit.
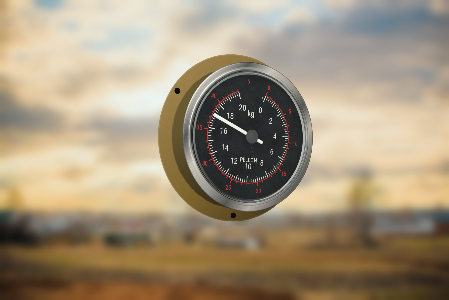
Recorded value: 17
